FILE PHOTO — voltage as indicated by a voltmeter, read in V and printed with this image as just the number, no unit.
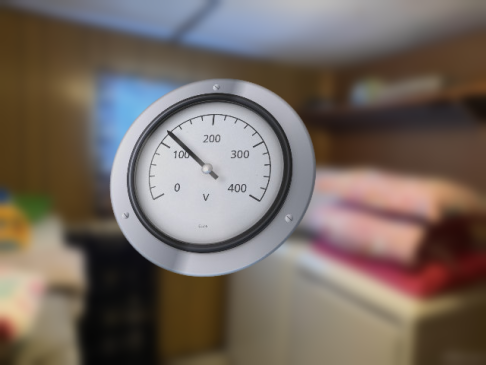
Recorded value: 120
